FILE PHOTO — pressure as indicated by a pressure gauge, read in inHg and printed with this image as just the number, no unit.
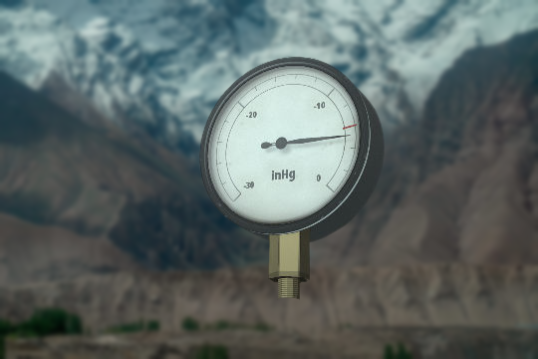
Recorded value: -5
